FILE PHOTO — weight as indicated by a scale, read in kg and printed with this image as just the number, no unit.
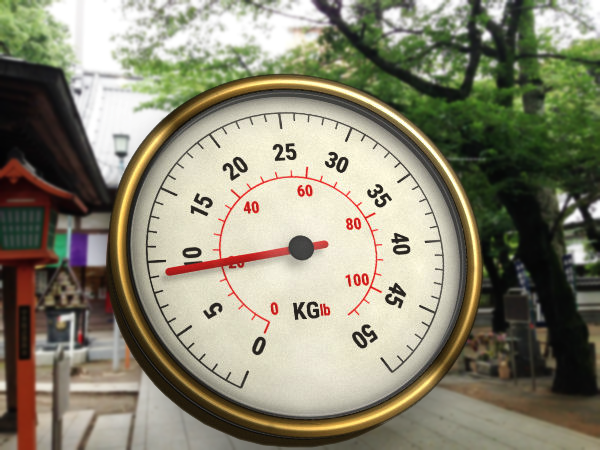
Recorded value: 9
